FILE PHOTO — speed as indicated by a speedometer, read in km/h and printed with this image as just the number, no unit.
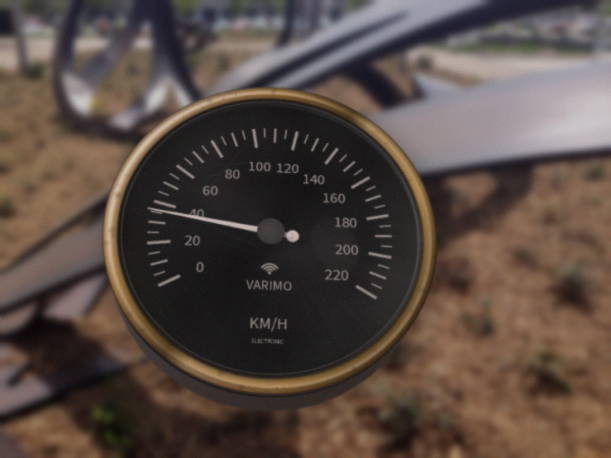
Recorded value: 35
